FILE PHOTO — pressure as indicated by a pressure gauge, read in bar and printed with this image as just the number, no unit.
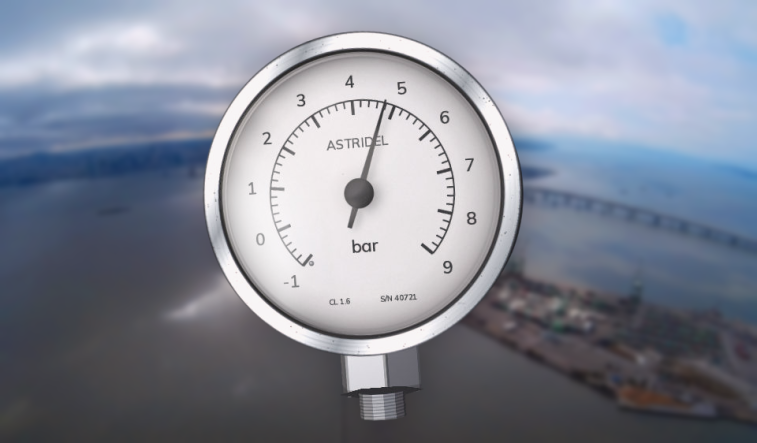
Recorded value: 4.8
